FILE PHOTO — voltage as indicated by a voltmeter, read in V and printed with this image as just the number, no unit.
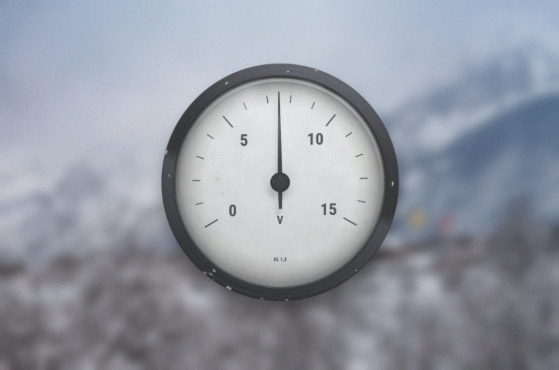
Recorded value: 7.5
